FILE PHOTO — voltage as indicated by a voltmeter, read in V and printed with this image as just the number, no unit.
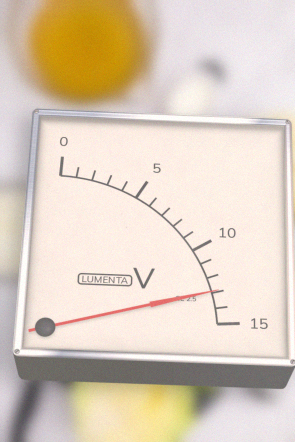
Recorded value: 13
